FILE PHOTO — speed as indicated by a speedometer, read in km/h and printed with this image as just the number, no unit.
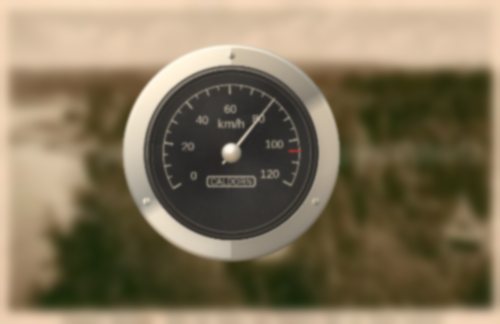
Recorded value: 80
